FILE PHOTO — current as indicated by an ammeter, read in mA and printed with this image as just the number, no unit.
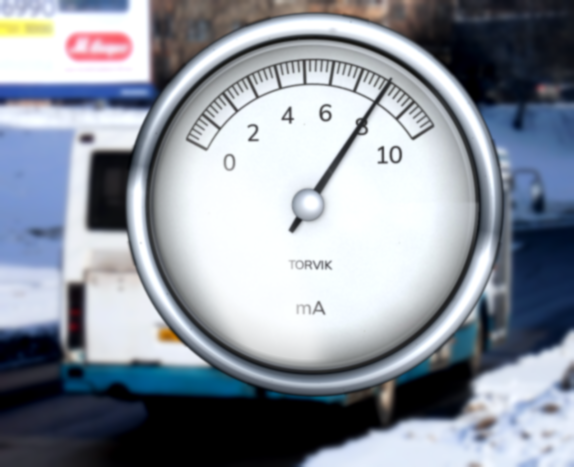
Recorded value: 8
